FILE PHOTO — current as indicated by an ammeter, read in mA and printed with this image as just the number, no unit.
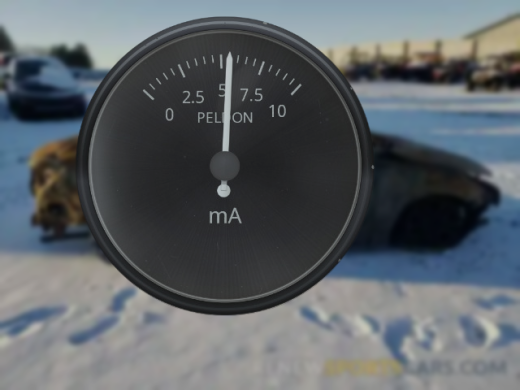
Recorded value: 5.5
